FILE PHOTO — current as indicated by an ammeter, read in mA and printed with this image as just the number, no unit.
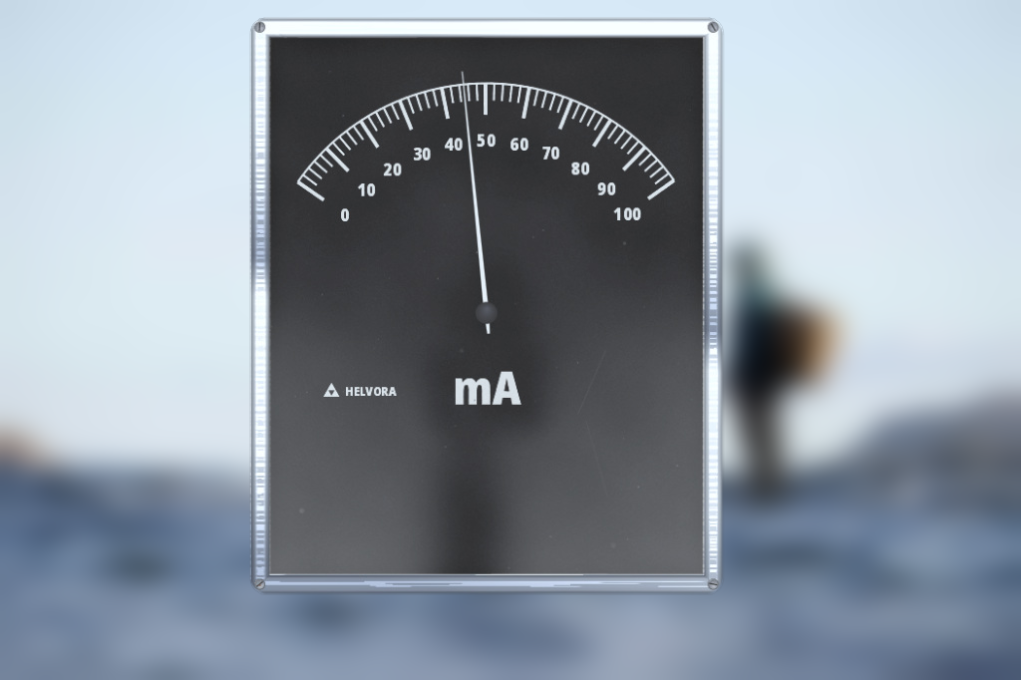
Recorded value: 45
